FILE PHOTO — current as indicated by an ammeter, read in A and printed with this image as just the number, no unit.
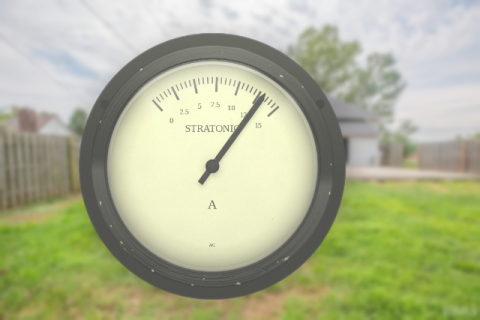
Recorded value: 13
